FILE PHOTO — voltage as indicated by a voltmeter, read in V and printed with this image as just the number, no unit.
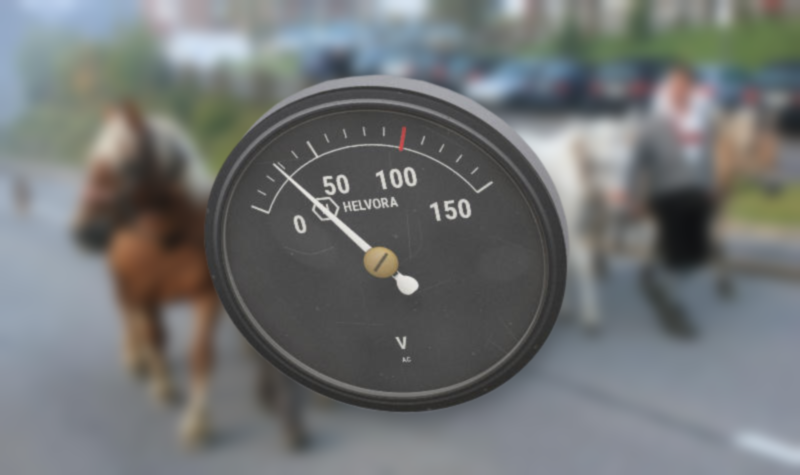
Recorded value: 30
